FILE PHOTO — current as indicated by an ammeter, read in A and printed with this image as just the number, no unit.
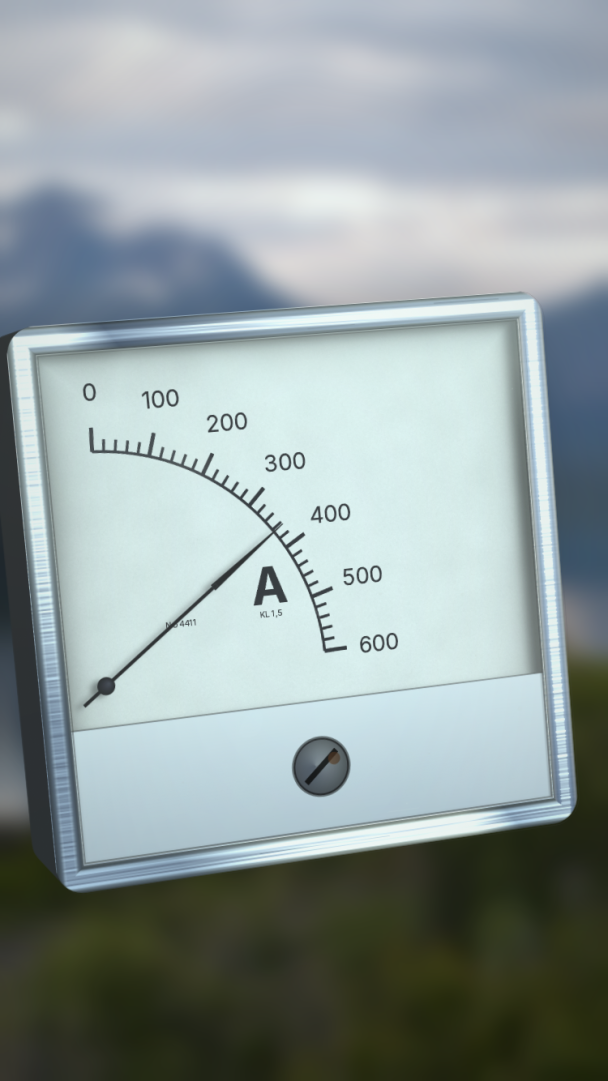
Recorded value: 360
